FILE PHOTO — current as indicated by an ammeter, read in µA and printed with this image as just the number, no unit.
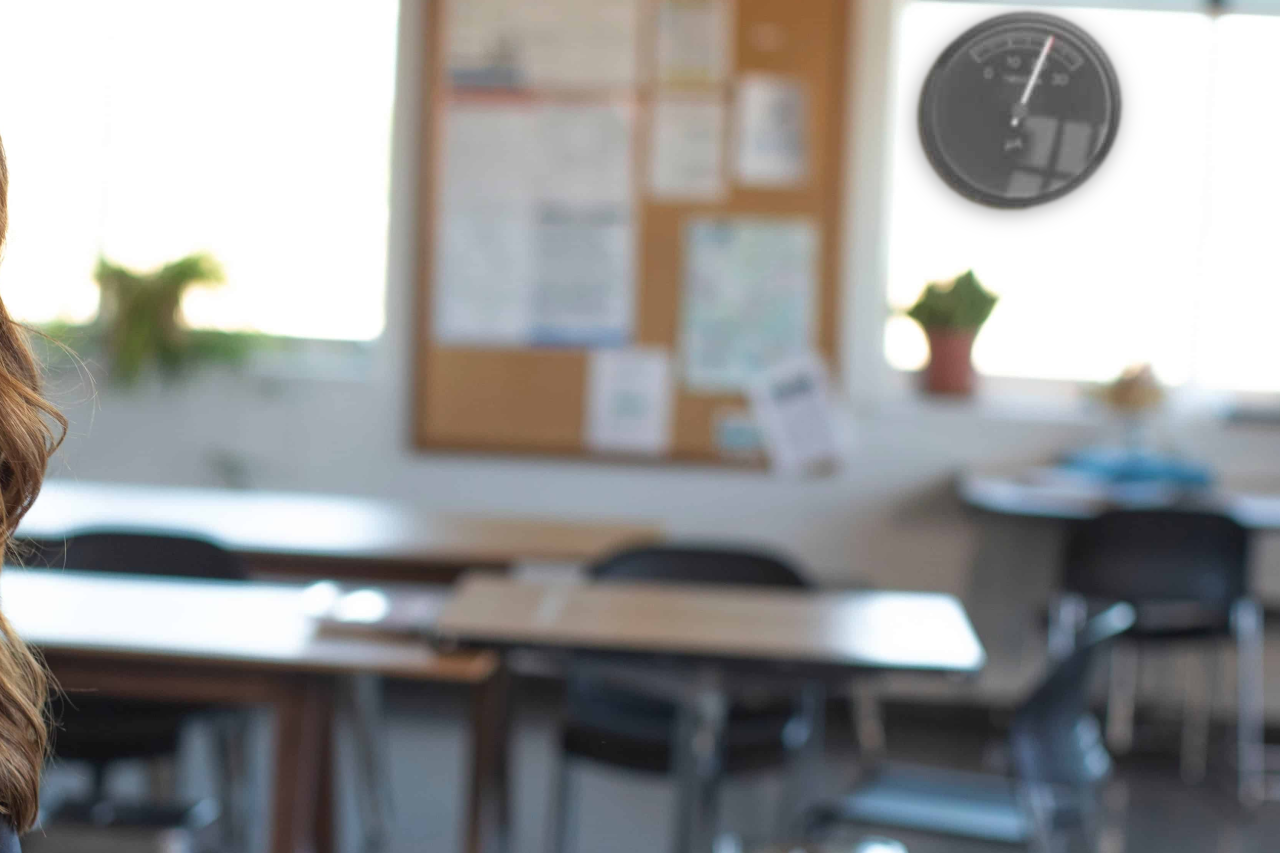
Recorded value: 20
